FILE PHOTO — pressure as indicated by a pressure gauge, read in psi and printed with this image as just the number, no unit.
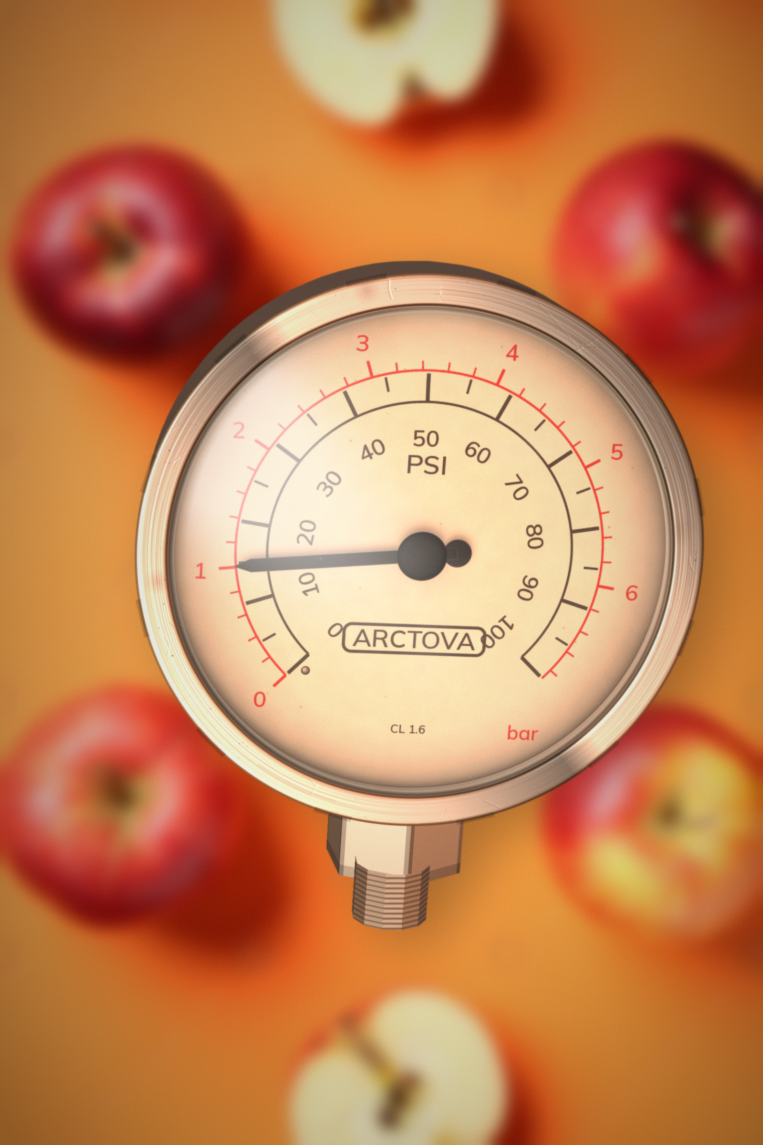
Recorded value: 15
